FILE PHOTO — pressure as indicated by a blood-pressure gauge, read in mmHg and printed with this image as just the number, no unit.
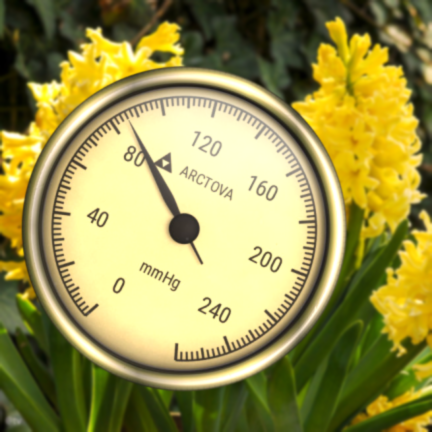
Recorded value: 86
